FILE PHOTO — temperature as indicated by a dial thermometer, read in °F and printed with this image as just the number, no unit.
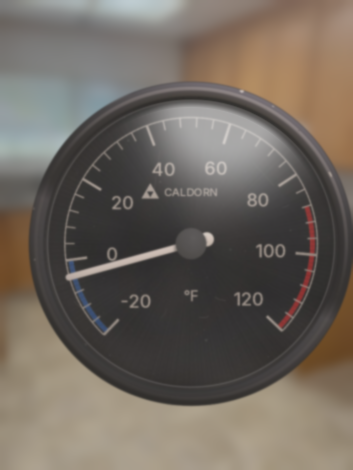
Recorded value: -4
